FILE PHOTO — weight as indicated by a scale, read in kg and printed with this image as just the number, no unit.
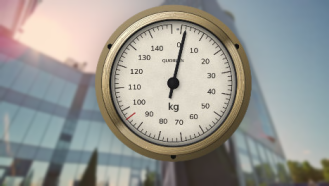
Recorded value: 2
